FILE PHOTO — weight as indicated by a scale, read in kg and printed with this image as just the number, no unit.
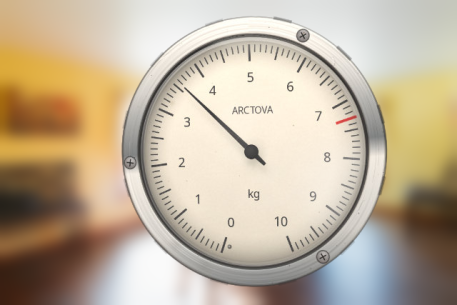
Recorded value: 3.6
